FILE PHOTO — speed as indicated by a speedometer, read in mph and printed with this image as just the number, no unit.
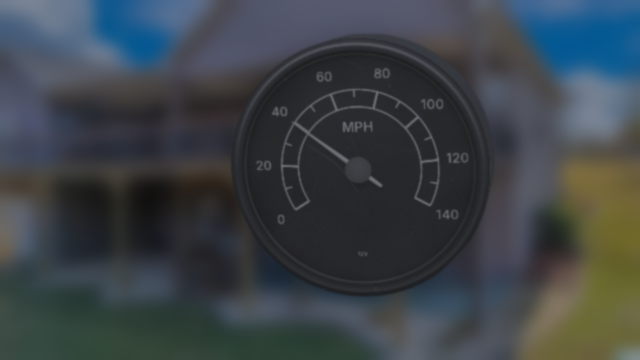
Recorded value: 40
